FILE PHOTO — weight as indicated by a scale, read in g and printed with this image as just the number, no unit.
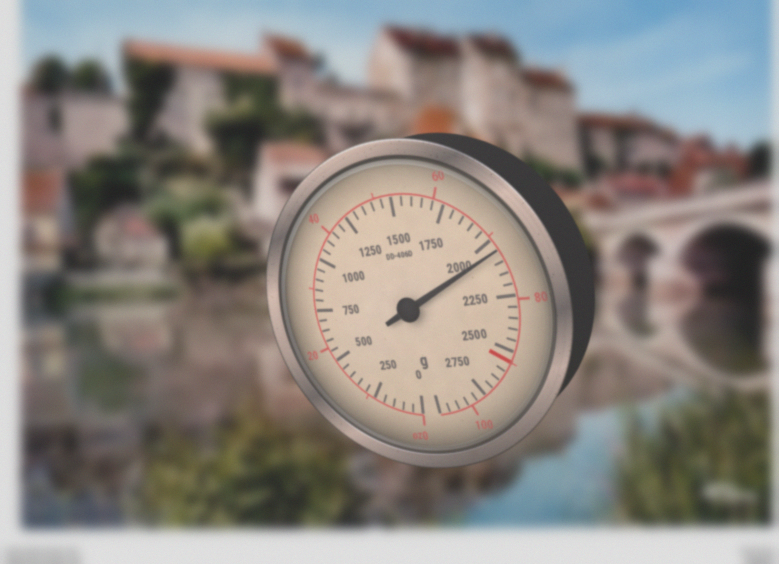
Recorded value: 2050
